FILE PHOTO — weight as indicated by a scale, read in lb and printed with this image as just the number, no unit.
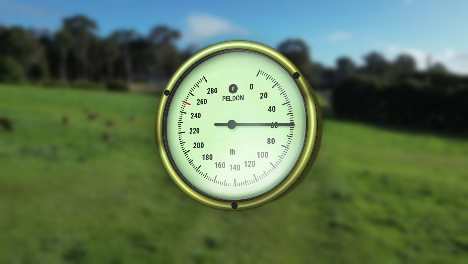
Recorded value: 60
